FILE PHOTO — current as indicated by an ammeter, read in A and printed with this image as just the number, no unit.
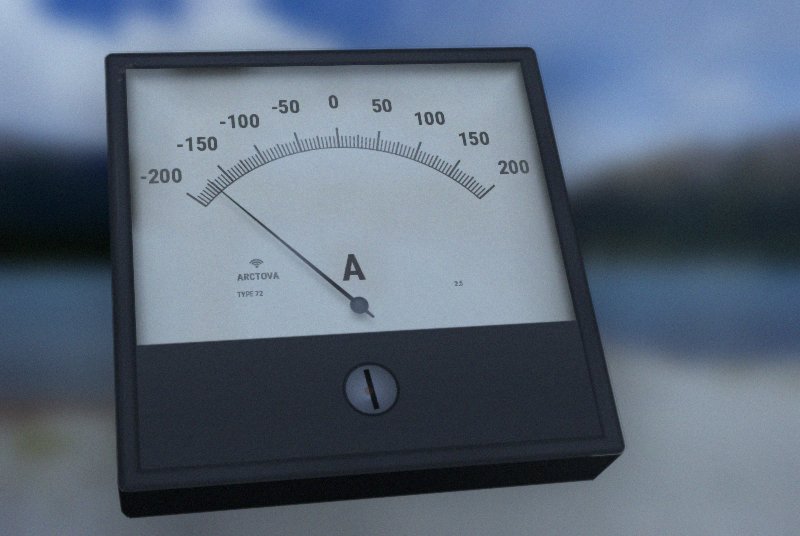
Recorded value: -175
